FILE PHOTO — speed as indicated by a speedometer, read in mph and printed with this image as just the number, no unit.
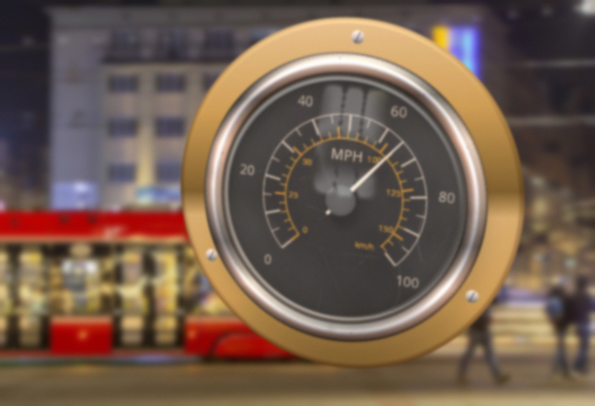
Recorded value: 65
